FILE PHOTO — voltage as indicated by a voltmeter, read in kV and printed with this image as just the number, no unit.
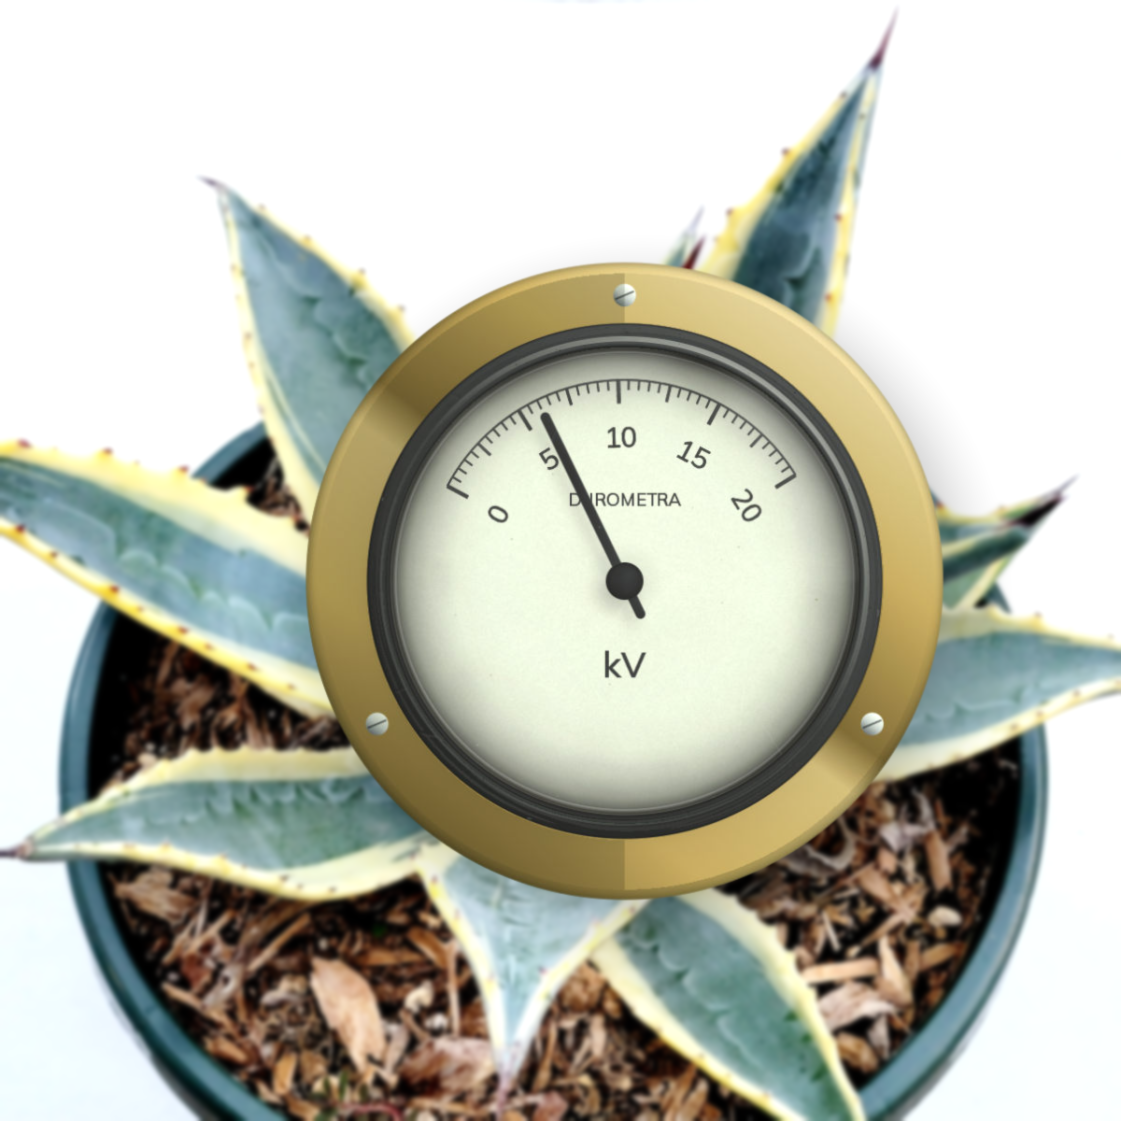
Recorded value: 6
